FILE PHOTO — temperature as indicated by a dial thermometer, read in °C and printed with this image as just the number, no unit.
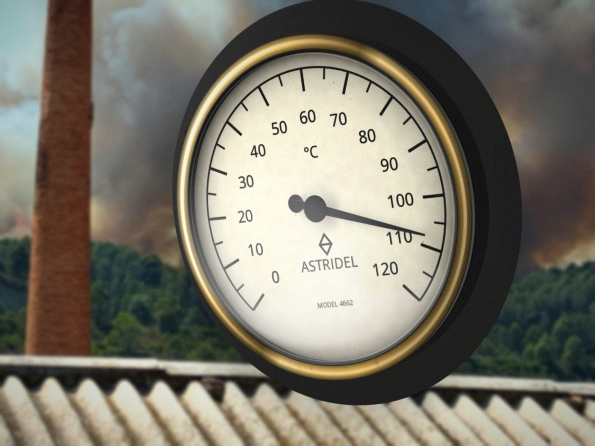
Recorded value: 107.5
